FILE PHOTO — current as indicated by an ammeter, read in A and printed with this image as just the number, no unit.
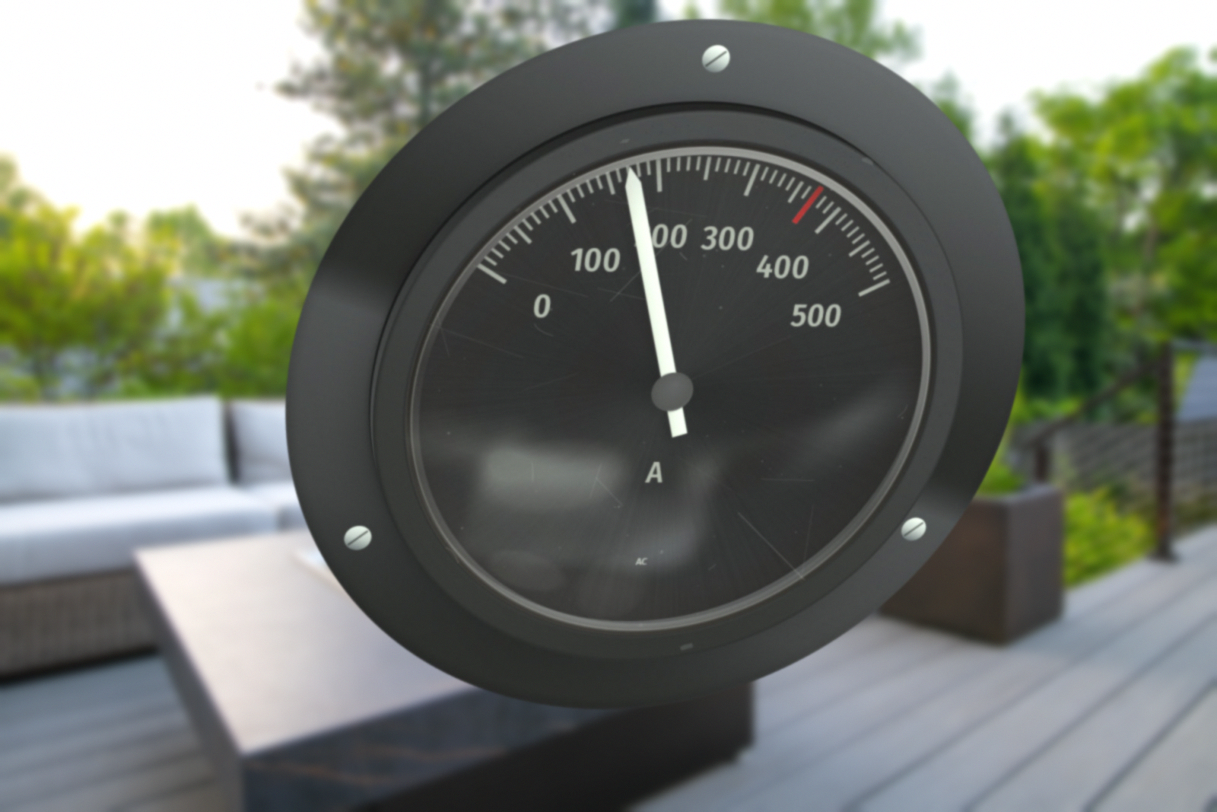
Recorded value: 170
